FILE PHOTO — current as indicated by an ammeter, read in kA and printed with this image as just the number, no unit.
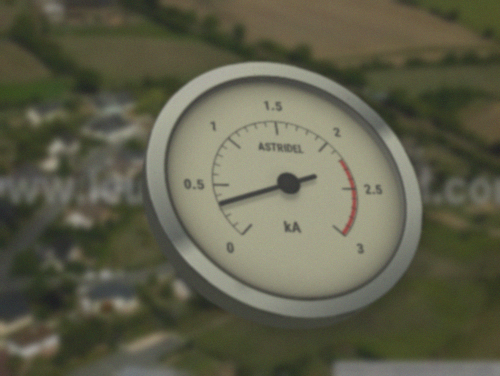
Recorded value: 0.3
